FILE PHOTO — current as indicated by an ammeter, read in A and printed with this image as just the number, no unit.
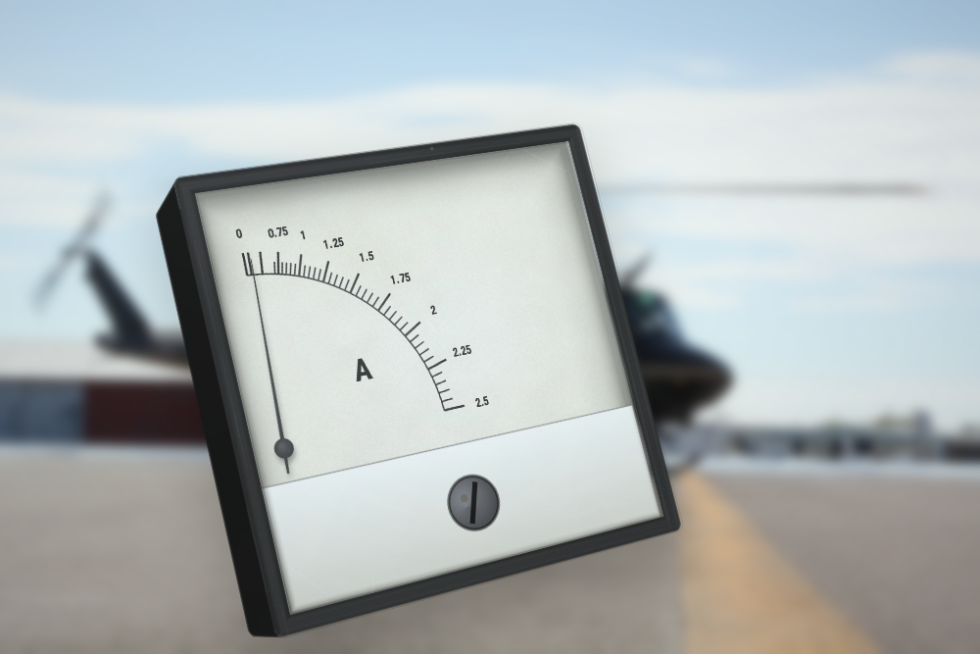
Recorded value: 0.25
